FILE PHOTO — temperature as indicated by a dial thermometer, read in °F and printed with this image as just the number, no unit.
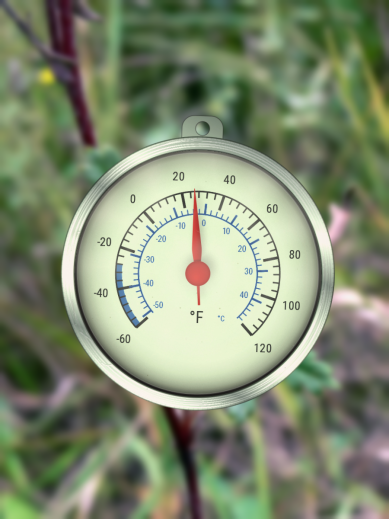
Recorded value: 26
